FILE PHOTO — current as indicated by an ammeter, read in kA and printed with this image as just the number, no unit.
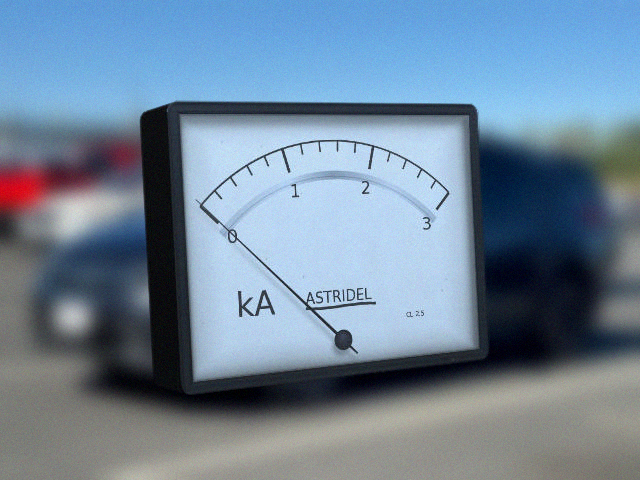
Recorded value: 0
